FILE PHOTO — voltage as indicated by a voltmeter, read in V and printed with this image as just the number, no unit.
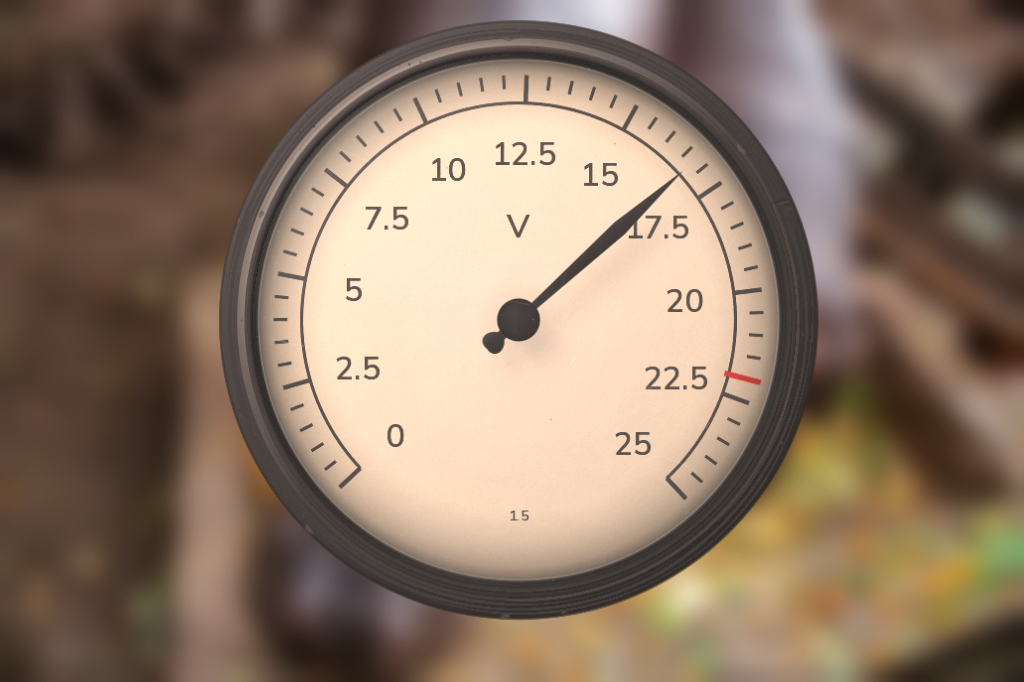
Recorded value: 16.75
